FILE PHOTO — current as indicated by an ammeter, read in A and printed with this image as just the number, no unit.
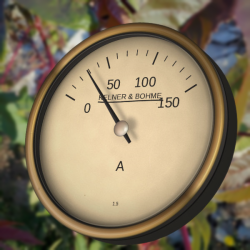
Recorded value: 30
